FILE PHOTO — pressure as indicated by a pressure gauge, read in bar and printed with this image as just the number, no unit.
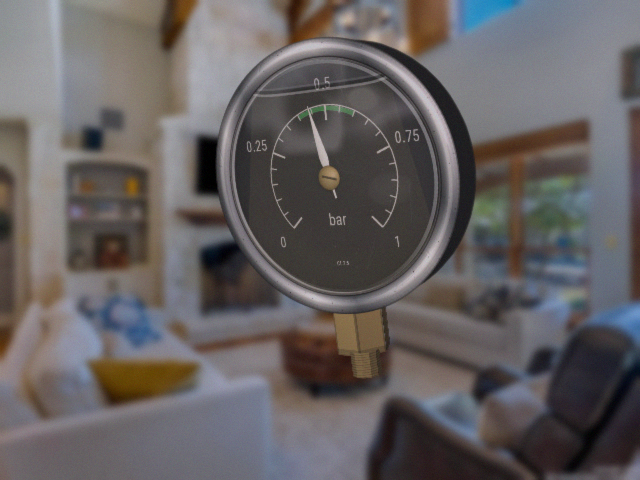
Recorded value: 0.45
